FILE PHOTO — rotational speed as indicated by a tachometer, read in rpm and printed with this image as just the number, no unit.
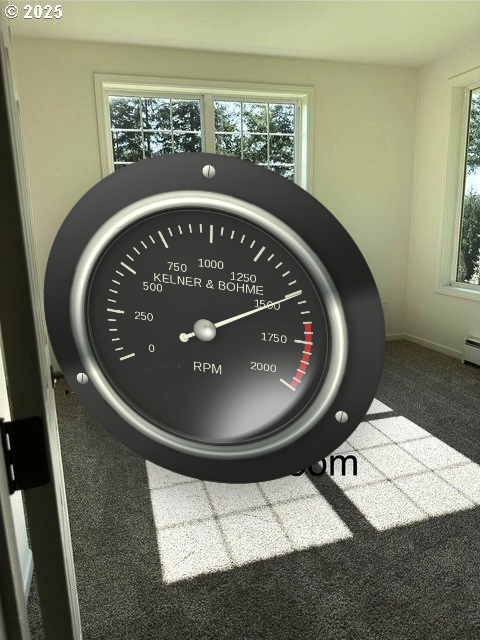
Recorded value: 1500
